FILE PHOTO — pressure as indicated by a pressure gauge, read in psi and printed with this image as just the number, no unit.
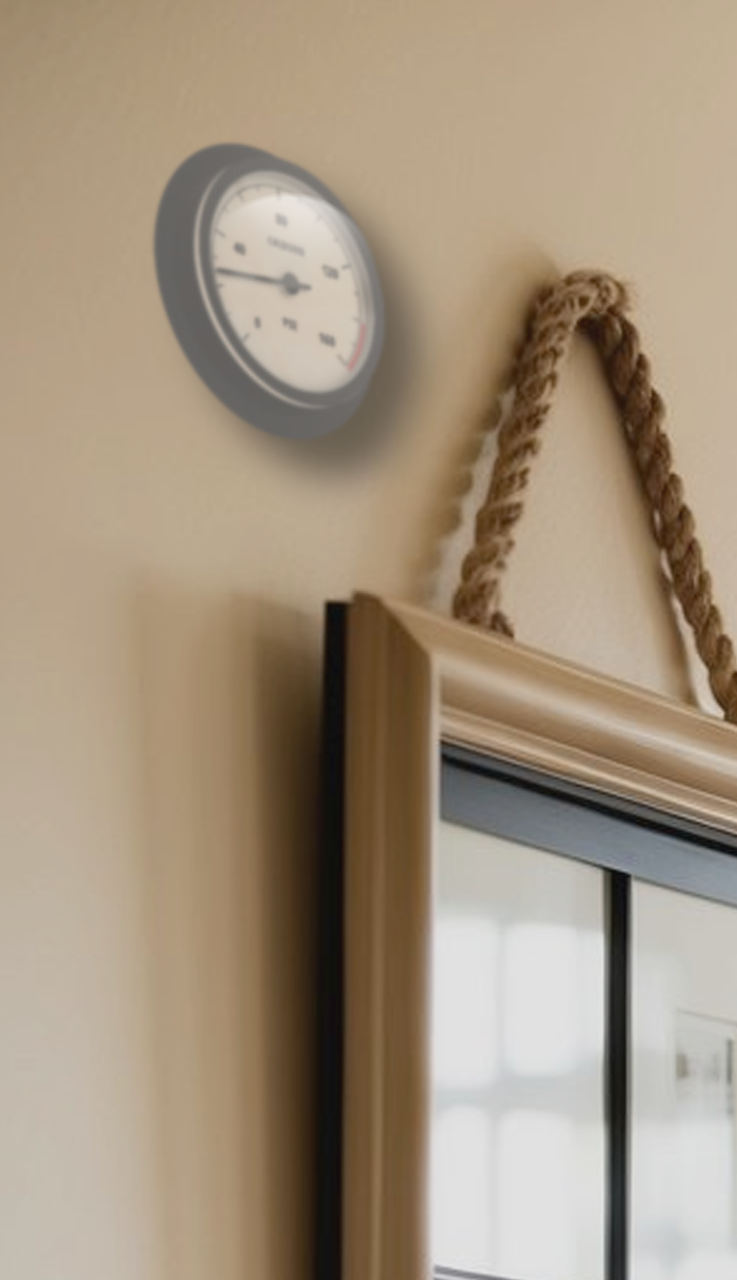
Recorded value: 25
